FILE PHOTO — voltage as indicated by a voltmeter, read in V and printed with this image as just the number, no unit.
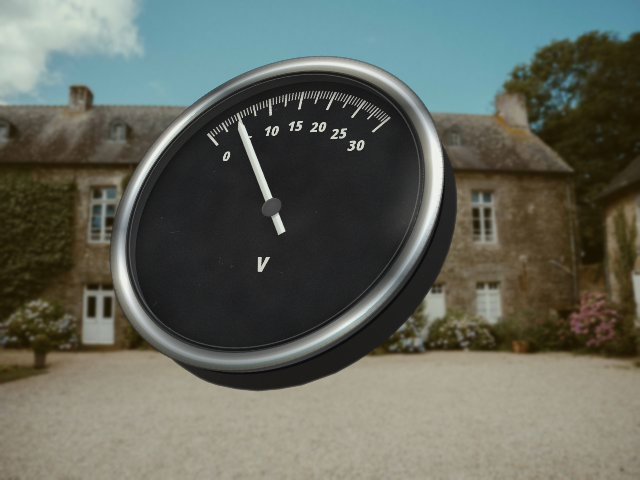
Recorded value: 5
